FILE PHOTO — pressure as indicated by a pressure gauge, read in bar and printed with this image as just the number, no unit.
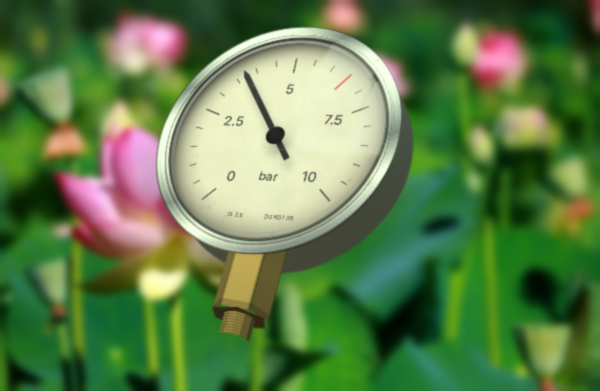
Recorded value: 3.75
